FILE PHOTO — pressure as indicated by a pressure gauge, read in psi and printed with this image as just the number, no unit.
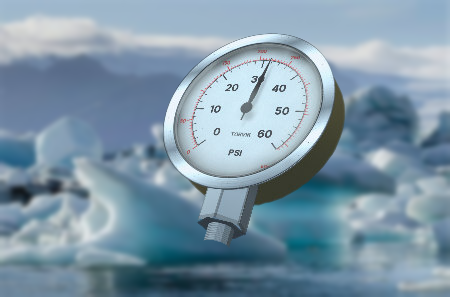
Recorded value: 32
